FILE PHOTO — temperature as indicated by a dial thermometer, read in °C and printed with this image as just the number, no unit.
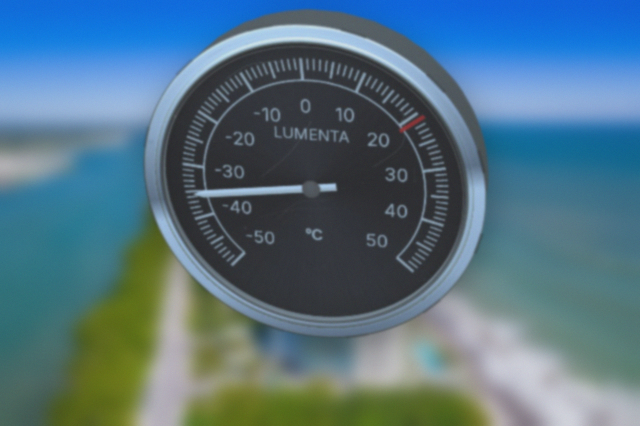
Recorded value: -35
